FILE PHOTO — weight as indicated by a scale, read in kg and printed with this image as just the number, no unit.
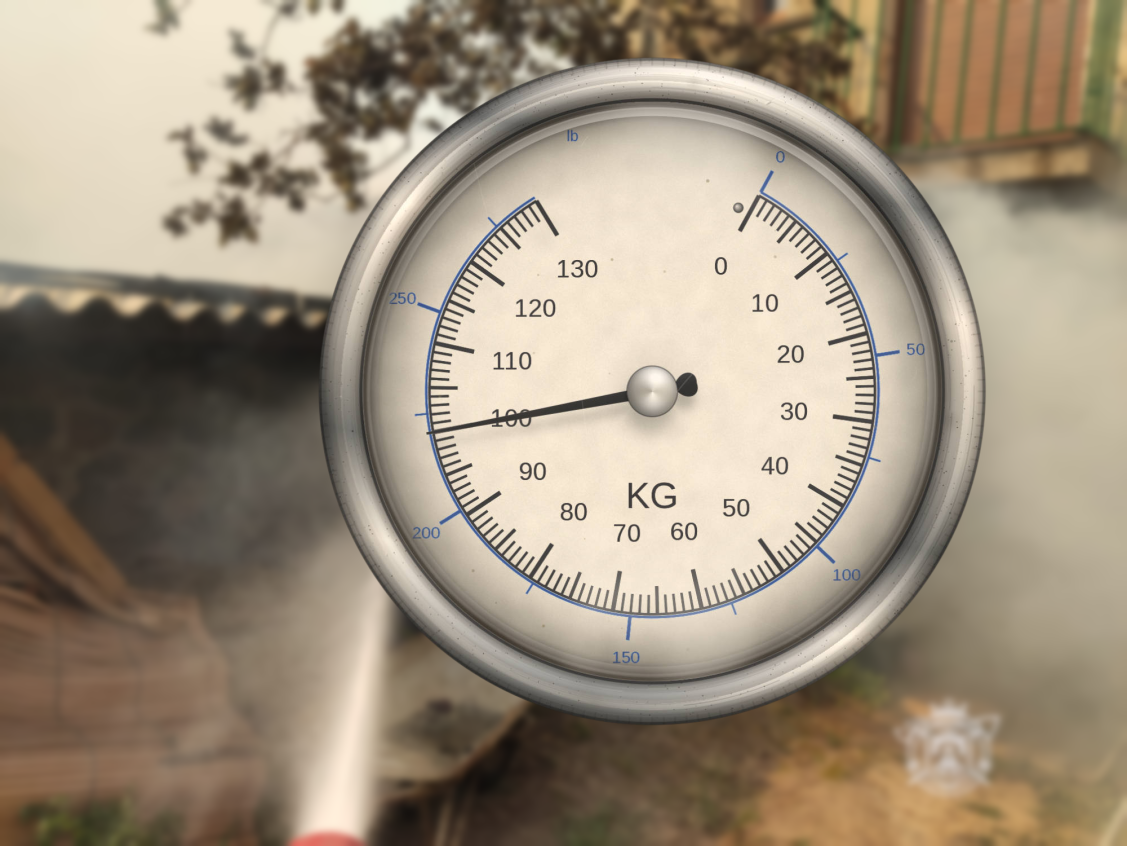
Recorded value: 100
